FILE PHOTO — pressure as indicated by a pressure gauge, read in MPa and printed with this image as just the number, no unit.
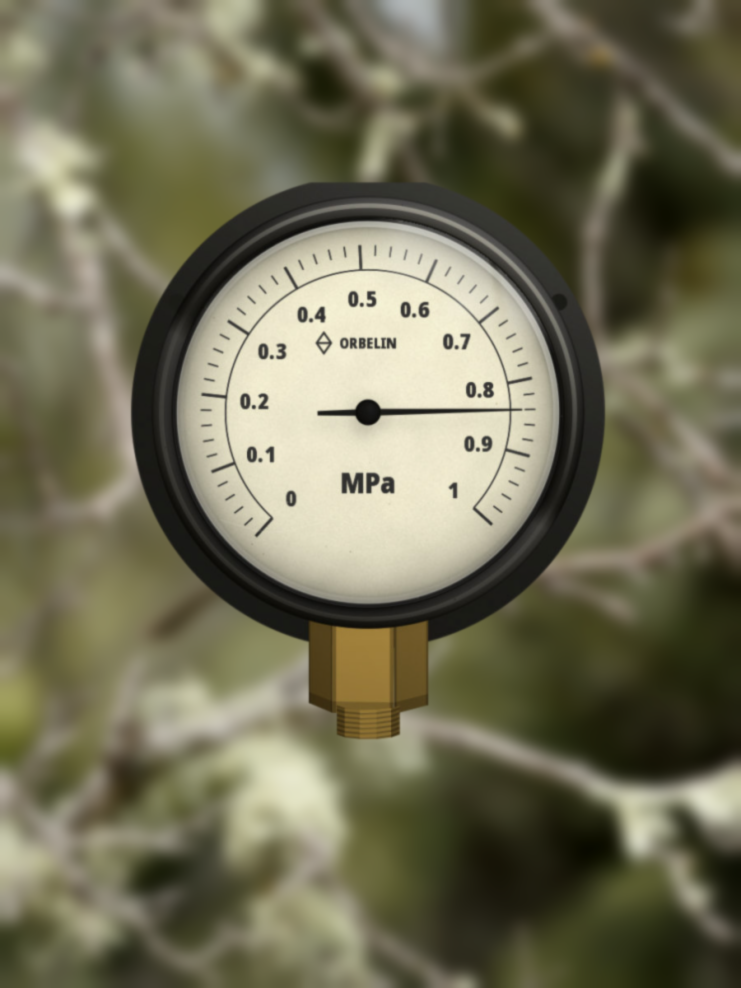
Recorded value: 0.84
